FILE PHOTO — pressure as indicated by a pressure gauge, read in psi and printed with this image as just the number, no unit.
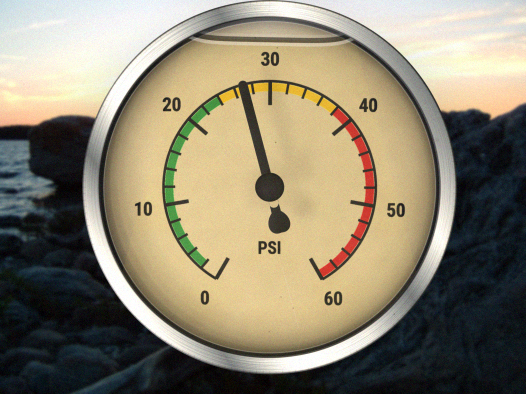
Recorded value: 27
